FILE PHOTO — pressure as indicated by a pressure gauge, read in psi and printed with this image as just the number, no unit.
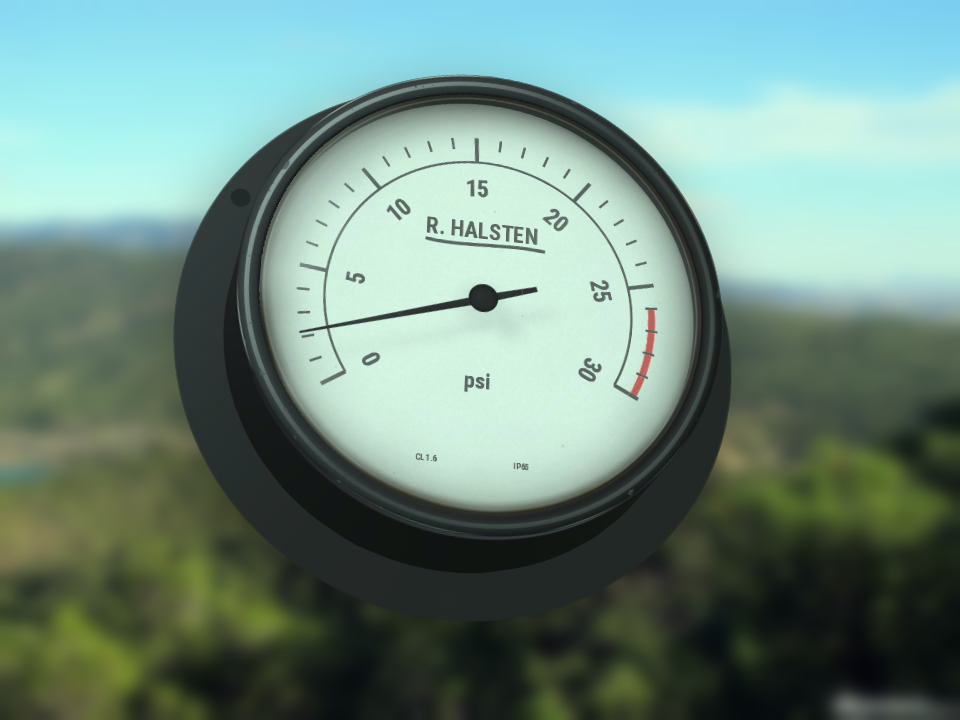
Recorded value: 2
